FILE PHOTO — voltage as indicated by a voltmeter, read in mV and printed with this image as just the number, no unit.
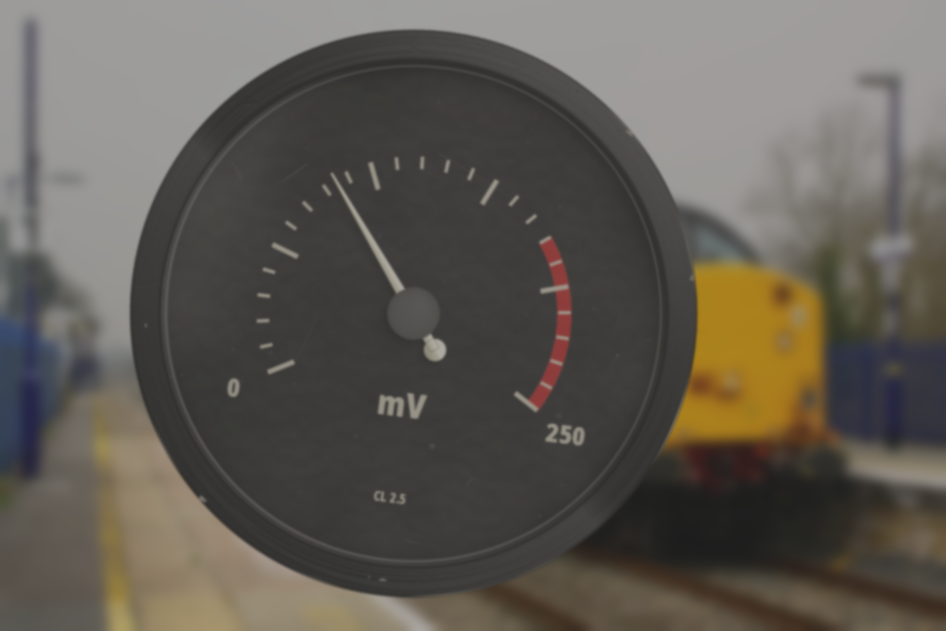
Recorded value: 85
